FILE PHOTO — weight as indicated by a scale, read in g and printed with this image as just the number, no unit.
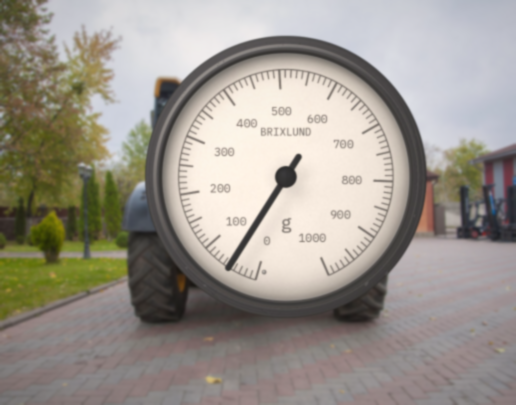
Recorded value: 50
